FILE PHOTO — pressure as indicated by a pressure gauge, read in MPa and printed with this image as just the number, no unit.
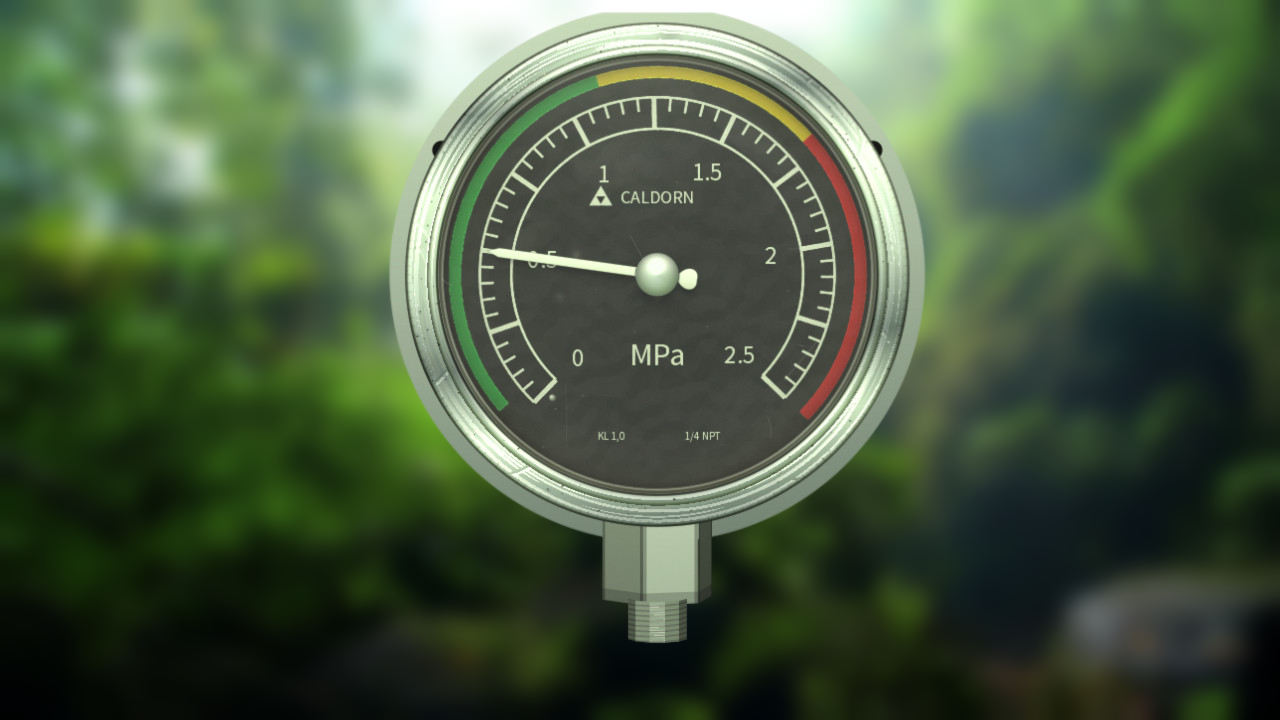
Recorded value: 0.5
